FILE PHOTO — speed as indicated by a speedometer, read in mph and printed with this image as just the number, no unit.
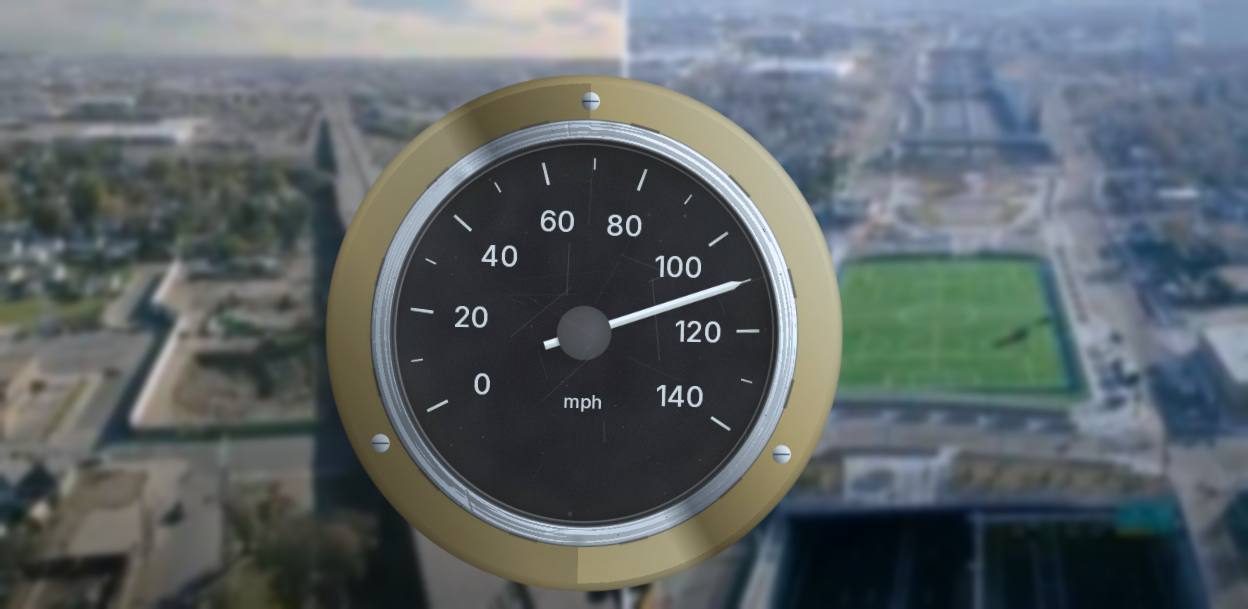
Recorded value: 110
